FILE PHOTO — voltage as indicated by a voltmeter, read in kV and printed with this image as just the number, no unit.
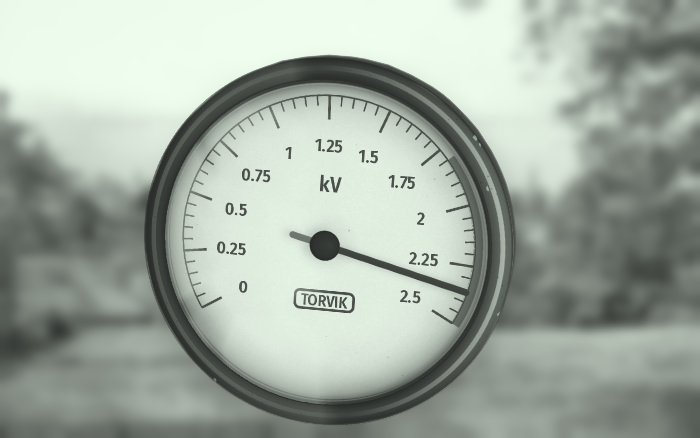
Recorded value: 2.35
